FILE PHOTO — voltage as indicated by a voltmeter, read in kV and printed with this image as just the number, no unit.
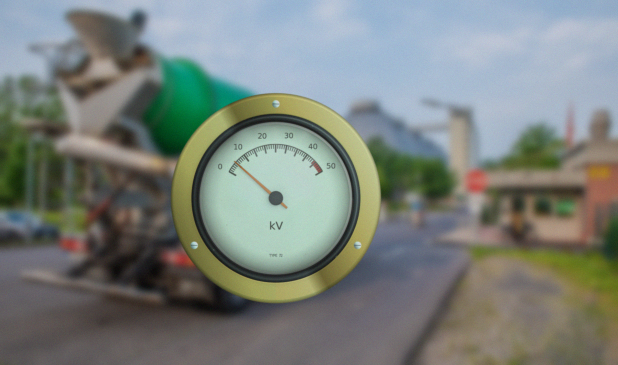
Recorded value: 5
